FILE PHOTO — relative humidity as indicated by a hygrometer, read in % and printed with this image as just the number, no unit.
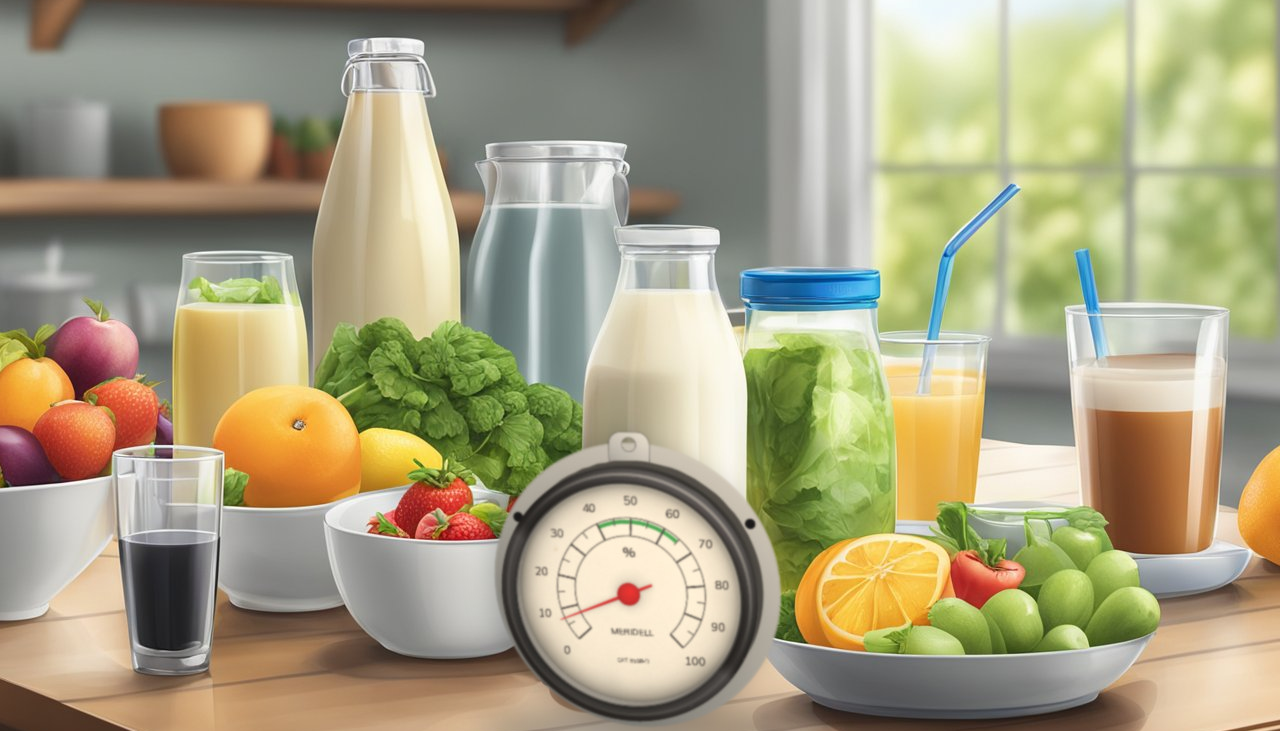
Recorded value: 7.5
